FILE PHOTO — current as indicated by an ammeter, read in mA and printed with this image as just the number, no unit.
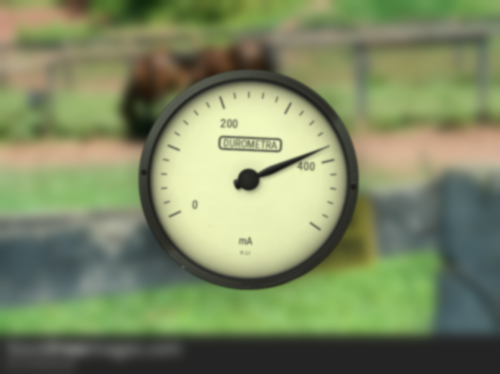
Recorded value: 380
